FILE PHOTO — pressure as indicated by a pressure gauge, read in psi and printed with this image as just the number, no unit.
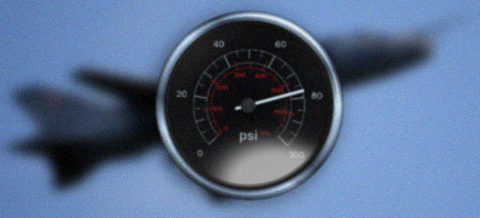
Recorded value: 77.5
